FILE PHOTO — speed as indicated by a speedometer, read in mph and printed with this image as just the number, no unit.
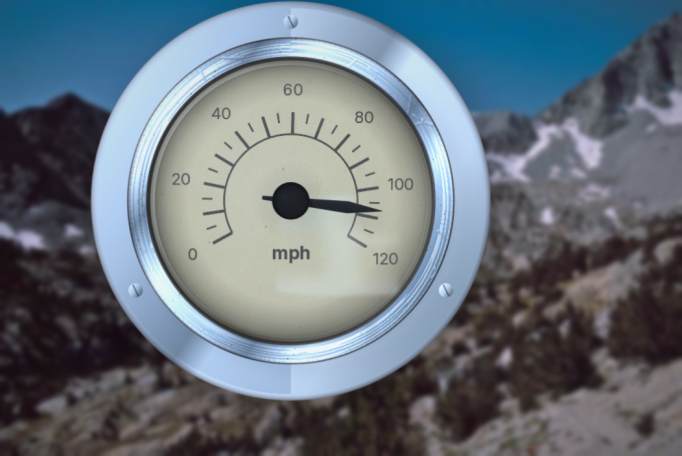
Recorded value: 107.5
